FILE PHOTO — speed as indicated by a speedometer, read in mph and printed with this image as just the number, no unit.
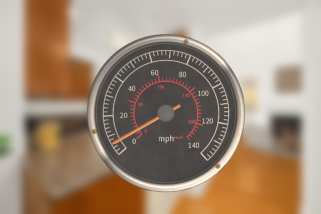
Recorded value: 6
